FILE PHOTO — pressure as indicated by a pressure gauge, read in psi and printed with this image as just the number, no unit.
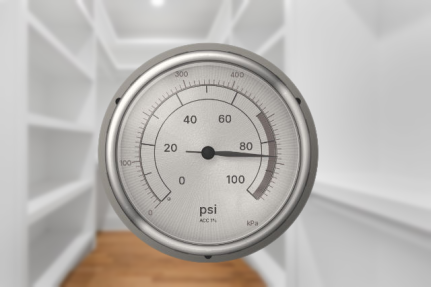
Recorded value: 85
